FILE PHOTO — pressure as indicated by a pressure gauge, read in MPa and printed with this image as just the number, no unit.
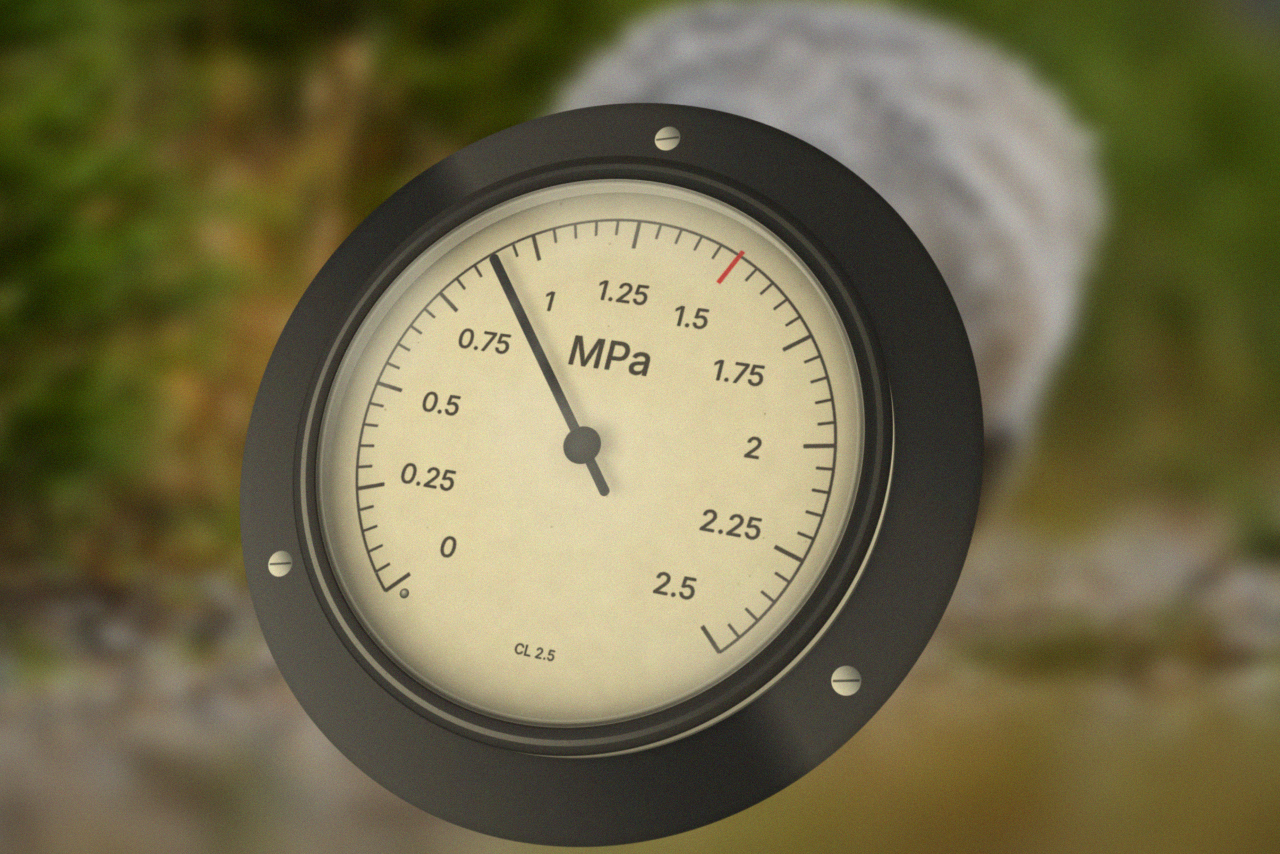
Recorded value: 0.9
